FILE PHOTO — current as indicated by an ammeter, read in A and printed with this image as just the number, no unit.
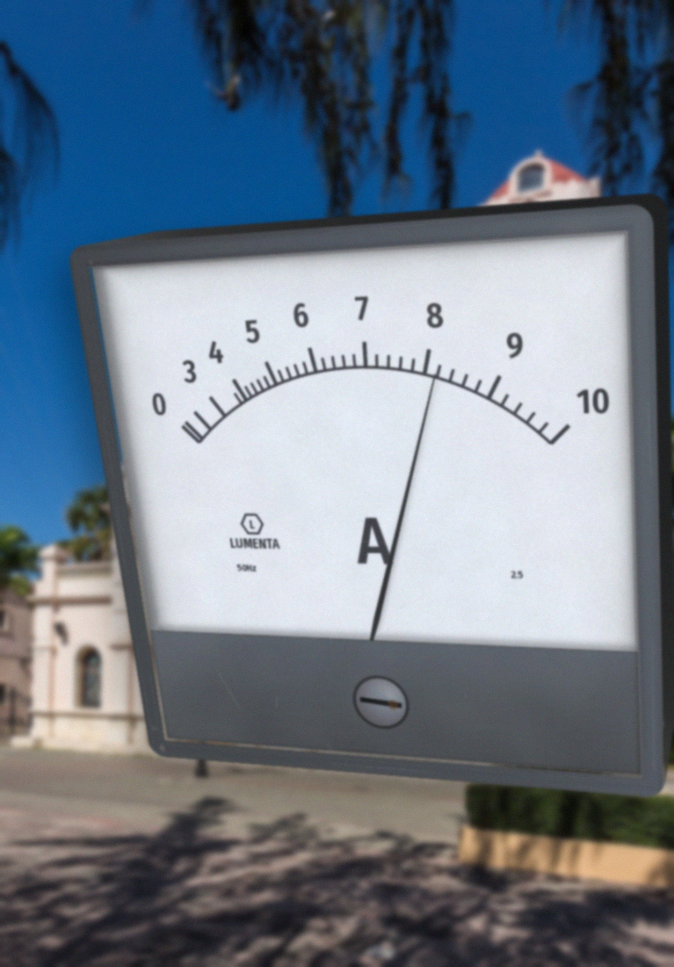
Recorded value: 8.2
